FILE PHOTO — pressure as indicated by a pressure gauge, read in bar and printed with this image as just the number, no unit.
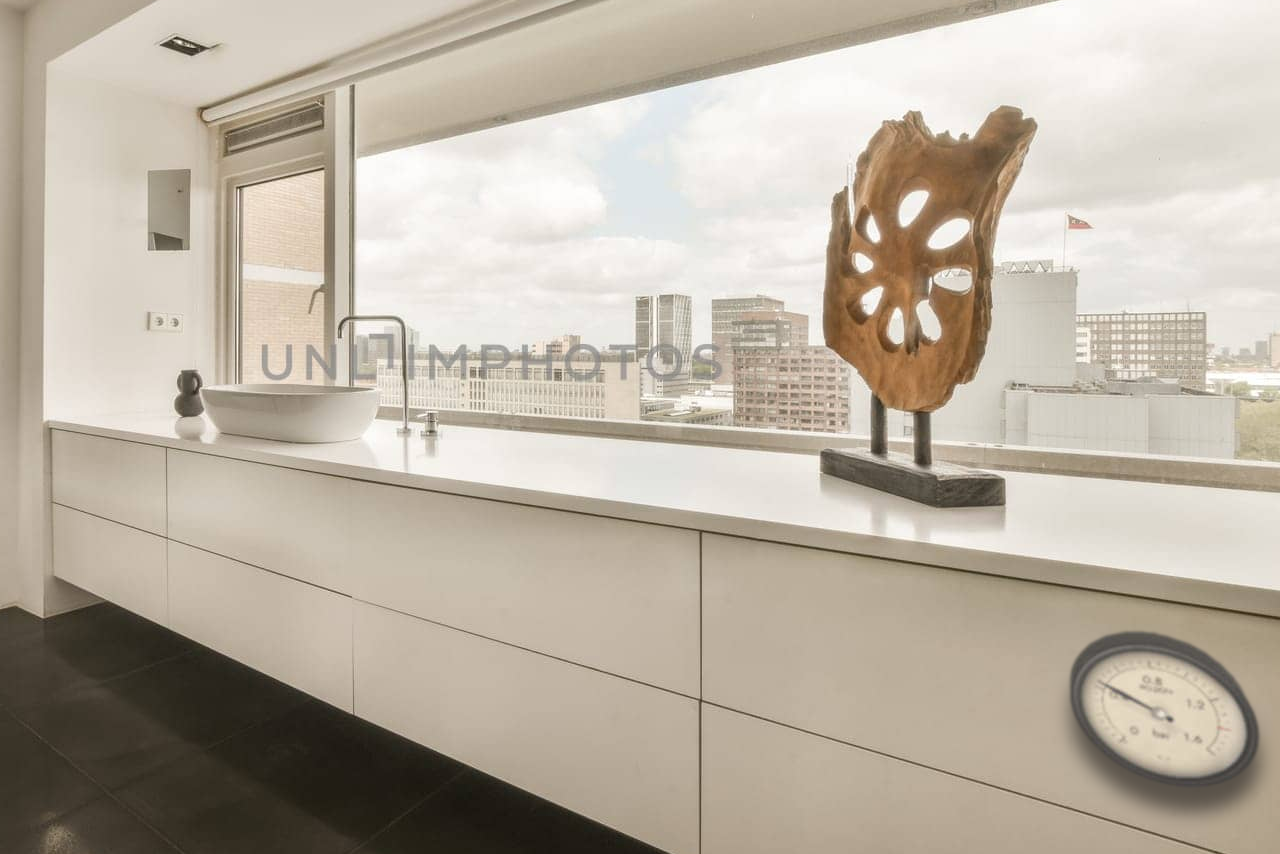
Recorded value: 0.45
